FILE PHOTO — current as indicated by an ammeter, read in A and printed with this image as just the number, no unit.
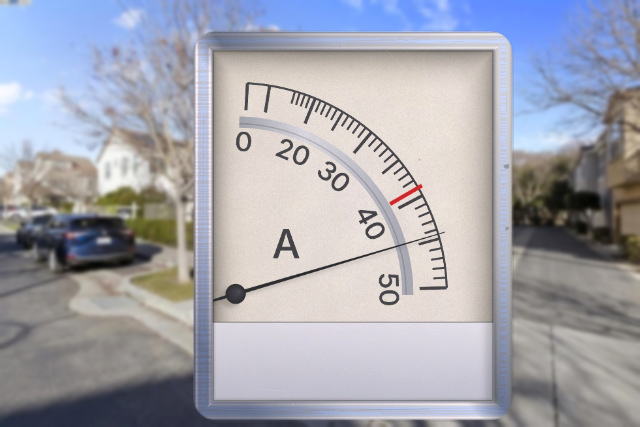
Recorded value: 44.5
